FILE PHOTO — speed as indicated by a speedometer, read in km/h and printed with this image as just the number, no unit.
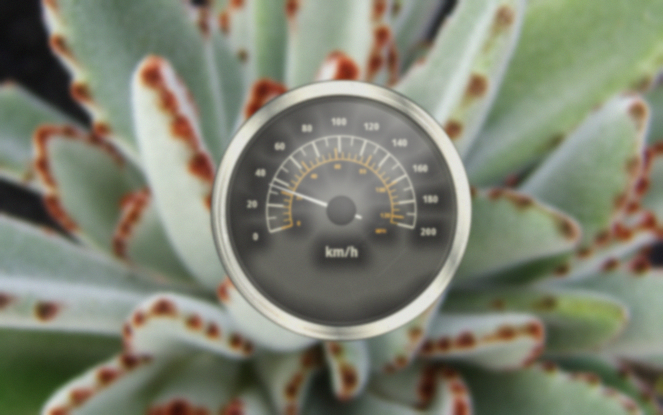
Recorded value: 35
